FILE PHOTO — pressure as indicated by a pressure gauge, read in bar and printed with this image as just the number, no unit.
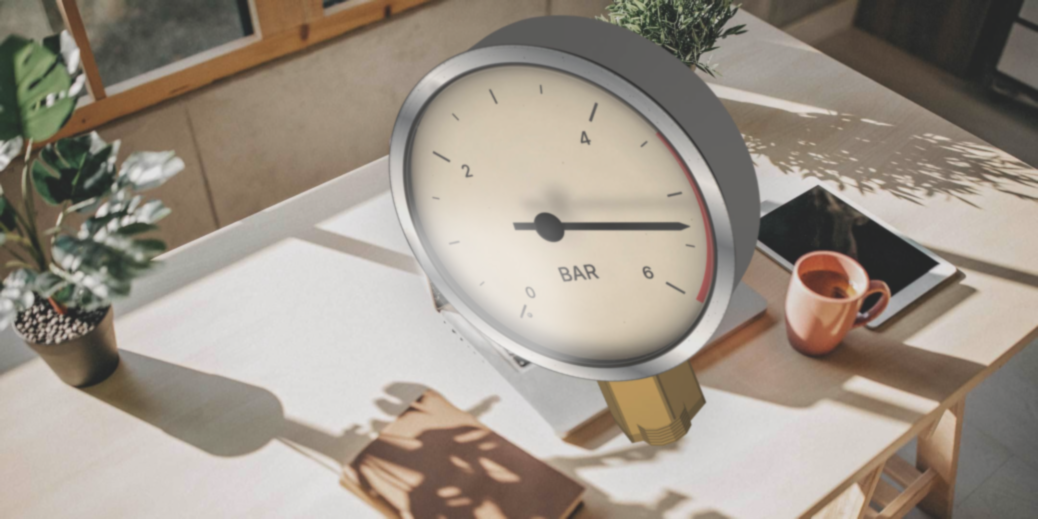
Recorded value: 5.25
